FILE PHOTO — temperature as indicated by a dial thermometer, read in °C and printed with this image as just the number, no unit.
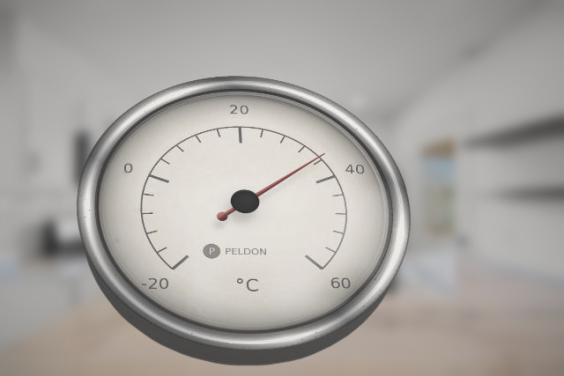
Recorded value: 36
